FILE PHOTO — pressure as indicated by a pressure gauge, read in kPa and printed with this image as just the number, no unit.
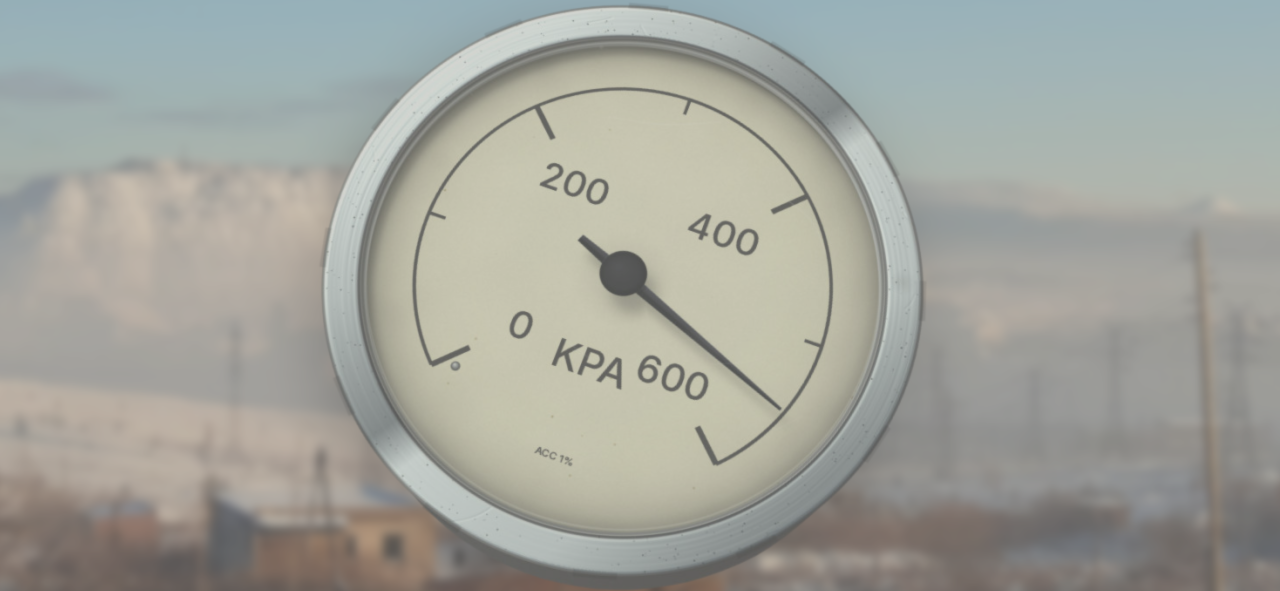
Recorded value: 550
